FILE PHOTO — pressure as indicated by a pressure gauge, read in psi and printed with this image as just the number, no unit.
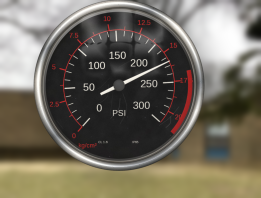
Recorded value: 225
